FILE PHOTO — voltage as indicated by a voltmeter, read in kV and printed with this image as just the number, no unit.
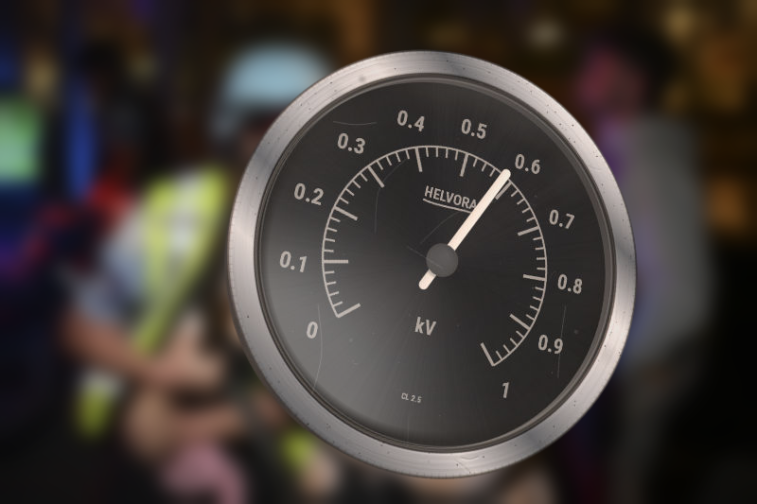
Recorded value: 0.58
